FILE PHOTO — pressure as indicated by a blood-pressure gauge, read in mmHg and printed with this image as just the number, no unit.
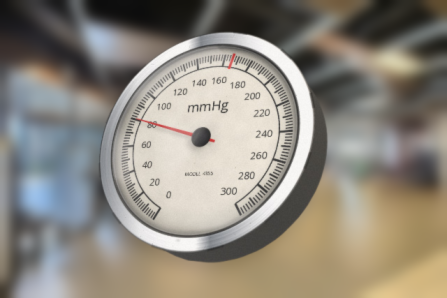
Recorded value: 80
